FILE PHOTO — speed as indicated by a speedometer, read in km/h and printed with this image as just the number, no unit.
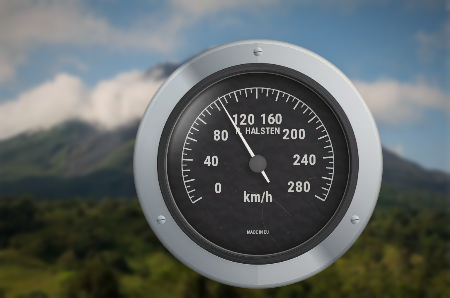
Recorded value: 105
